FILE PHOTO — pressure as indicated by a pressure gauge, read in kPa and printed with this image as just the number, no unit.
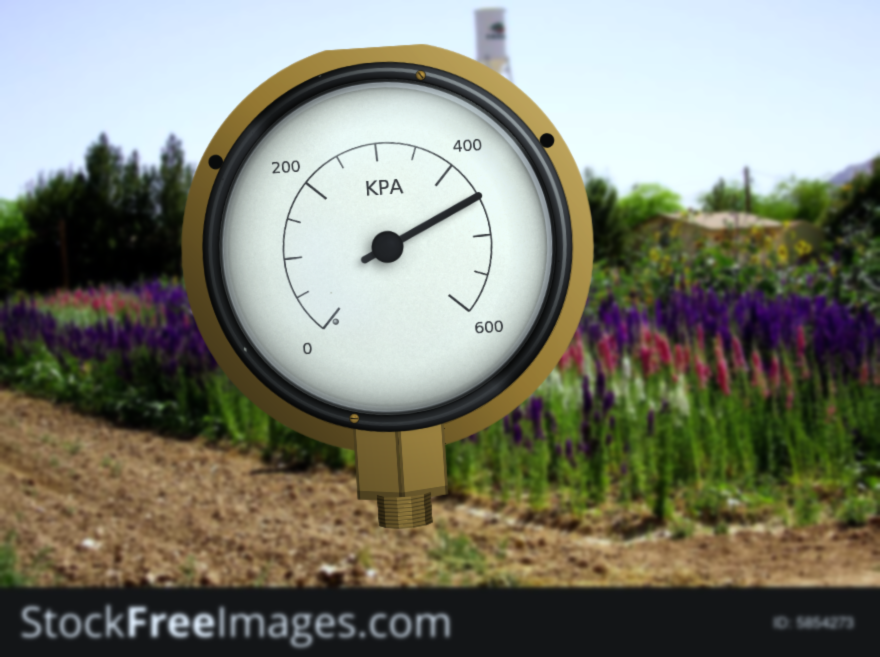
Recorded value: 450
